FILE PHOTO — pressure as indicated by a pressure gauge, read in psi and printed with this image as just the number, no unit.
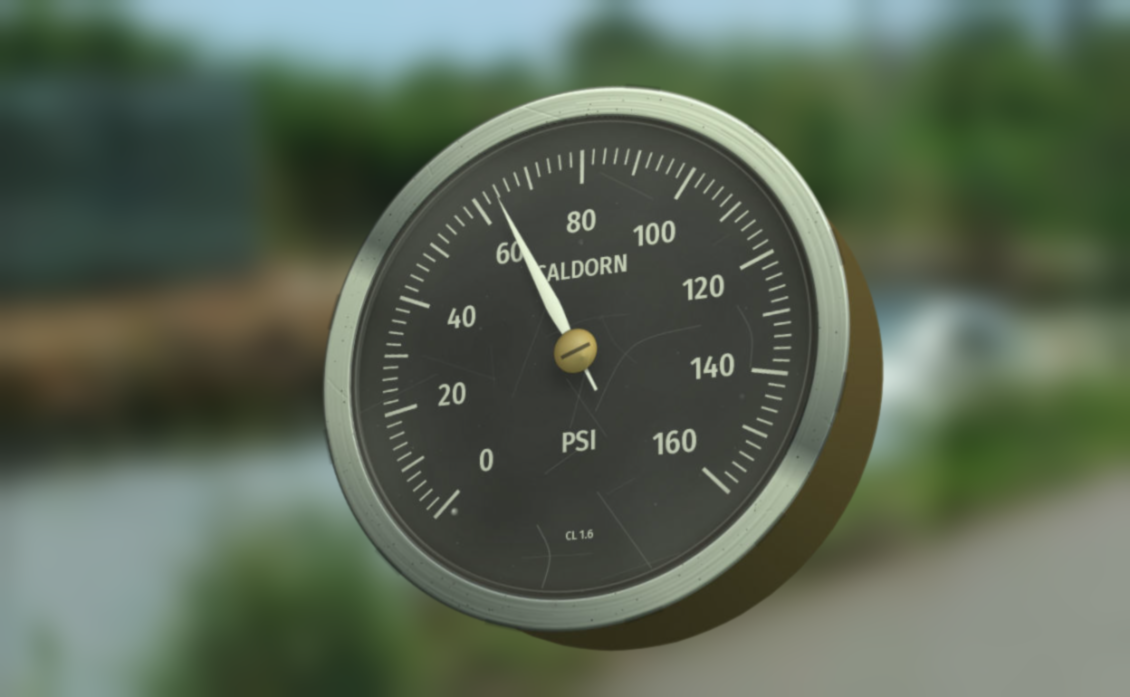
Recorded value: 64
